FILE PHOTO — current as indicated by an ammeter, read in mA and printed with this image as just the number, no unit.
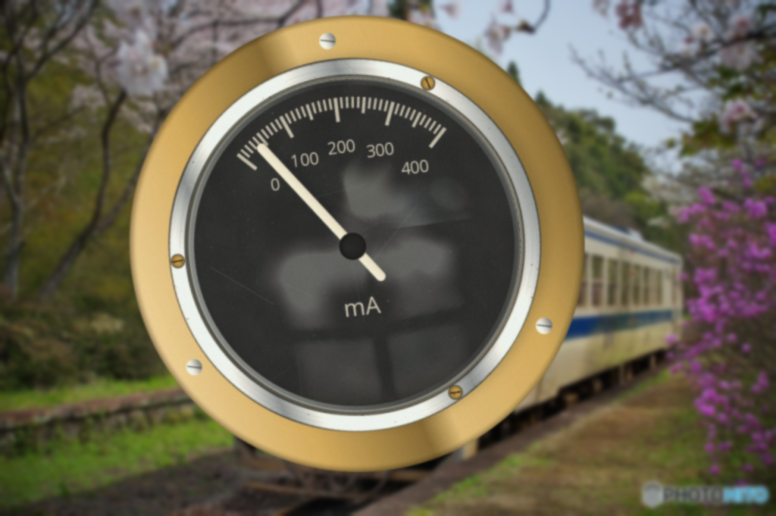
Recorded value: 40
